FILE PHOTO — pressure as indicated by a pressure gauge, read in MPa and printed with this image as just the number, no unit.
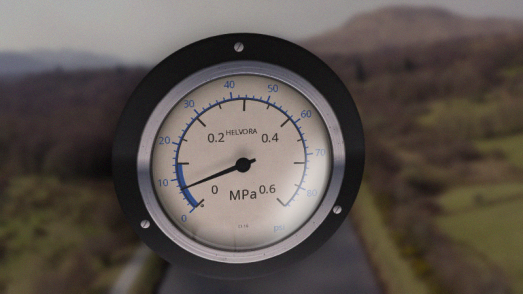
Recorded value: 0.05
